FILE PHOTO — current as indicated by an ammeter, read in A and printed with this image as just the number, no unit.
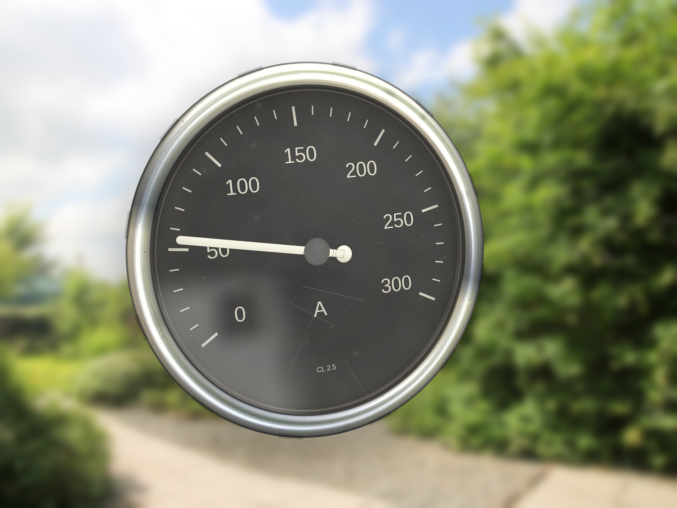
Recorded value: 55
